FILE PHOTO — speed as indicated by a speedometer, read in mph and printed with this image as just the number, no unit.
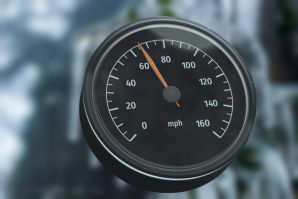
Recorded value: 65
